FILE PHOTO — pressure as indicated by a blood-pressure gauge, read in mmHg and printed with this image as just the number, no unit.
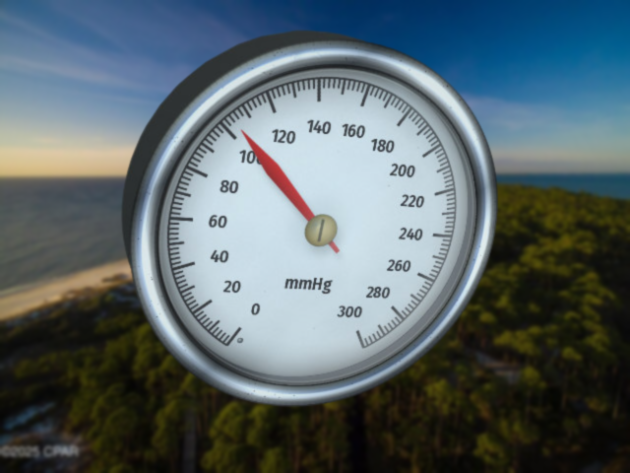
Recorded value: 104
